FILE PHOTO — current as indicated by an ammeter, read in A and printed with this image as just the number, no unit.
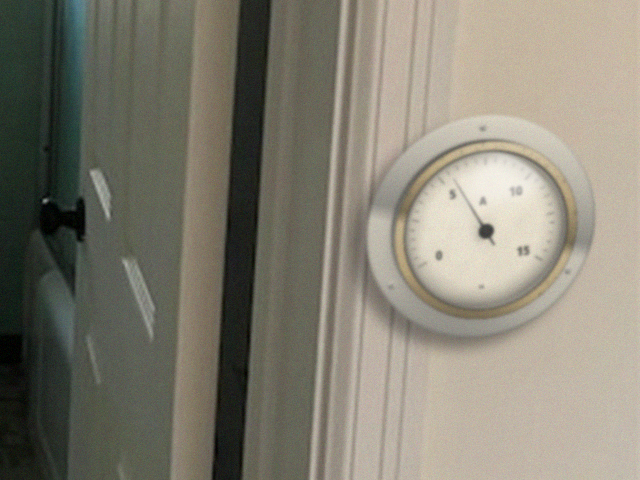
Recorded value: 5.5
